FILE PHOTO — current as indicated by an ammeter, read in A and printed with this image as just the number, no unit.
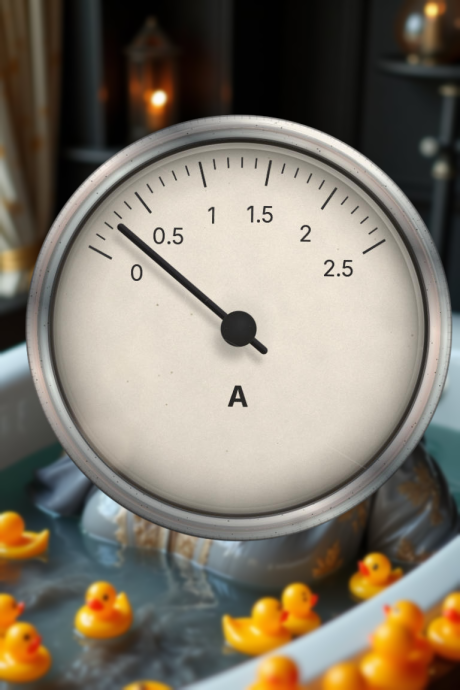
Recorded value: 0.25
